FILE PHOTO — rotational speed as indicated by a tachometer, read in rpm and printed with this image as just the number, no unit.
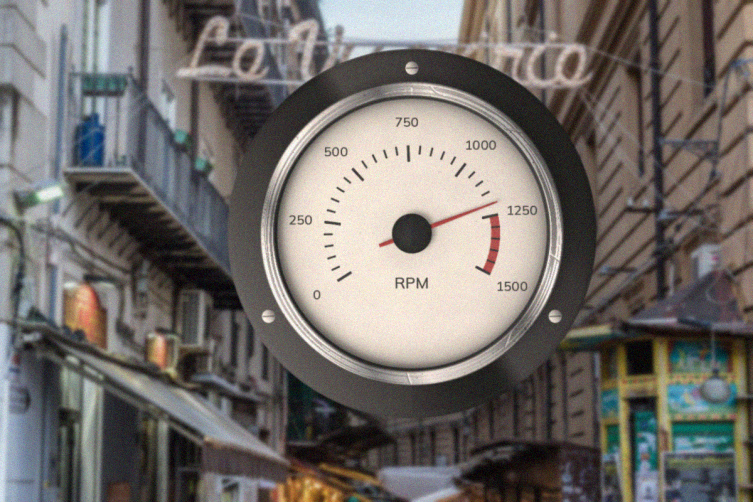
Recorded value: 1200
